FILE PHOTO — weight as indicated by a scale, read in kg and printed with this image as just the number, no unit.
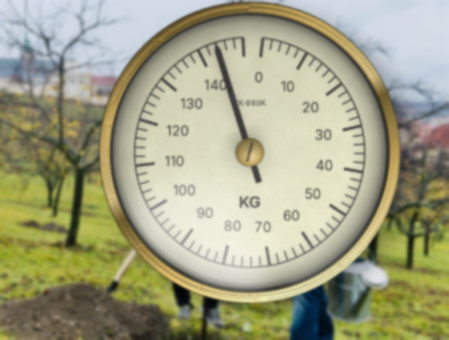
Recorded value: 144
